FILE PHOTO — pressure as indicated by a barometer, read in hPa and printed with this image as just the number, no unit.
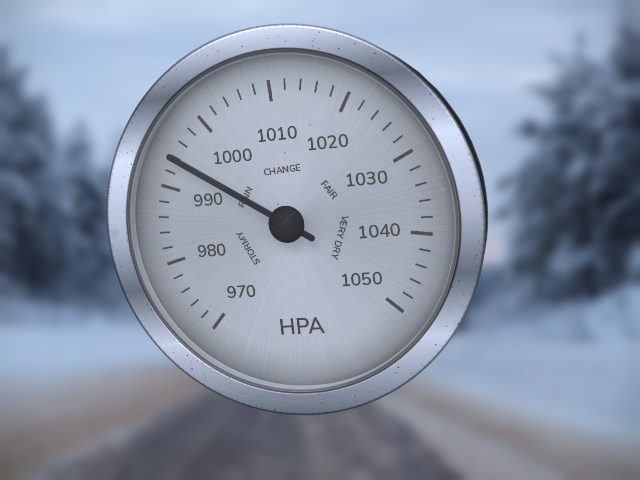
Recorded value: 994
